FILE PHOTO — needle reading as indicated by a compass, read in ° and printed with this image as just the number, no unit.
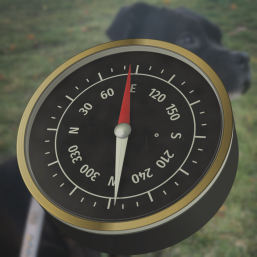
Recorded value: 85
